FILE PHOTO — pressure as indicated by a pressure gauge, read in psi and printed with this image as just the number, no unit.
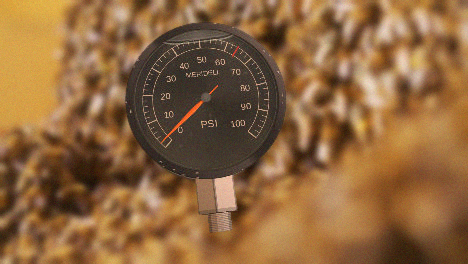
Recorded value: 2
